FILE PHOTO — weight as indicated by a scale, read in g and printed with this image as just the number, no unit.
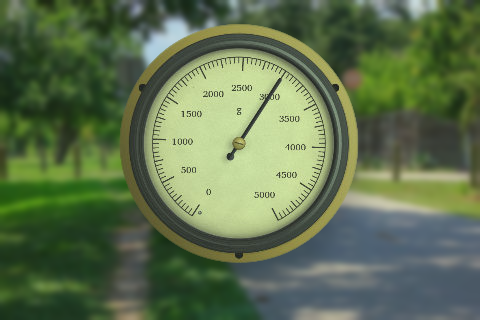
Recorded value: 3000
